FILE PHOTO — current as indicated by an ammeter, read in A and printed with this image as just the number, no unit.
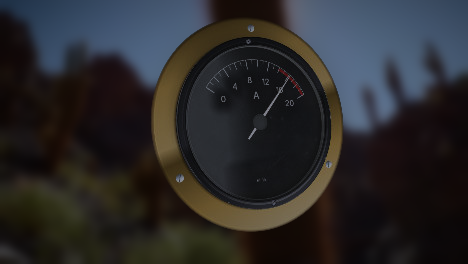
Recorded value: 16
